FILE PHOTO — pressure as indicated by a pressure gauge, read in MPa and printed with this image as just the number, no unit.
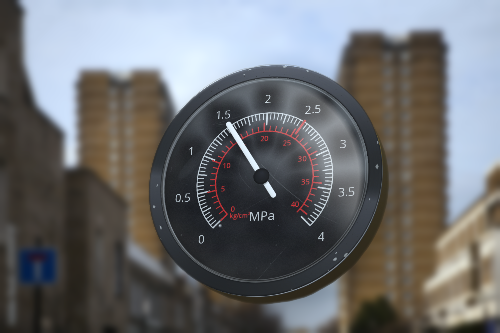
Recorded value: 1.5
